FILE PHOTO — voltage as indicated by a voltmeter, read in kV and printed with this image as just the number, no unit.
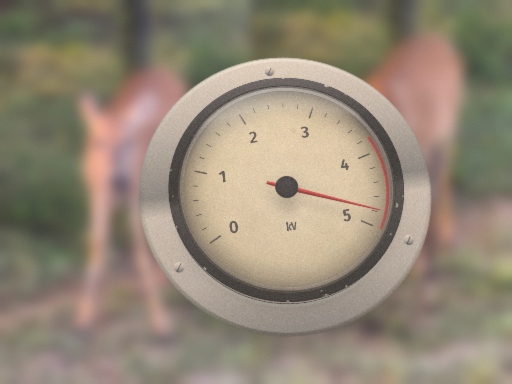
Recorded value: 4.8
